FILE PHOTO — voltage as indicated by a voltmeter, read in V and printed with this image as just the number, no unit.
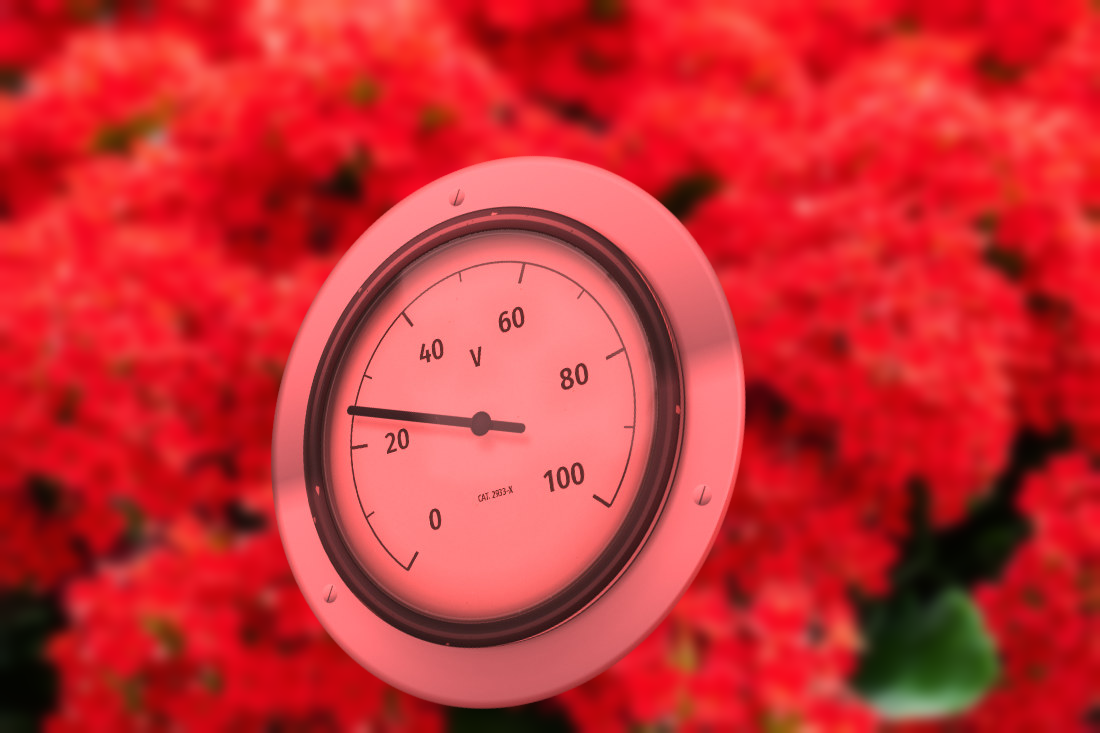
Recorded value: 25
